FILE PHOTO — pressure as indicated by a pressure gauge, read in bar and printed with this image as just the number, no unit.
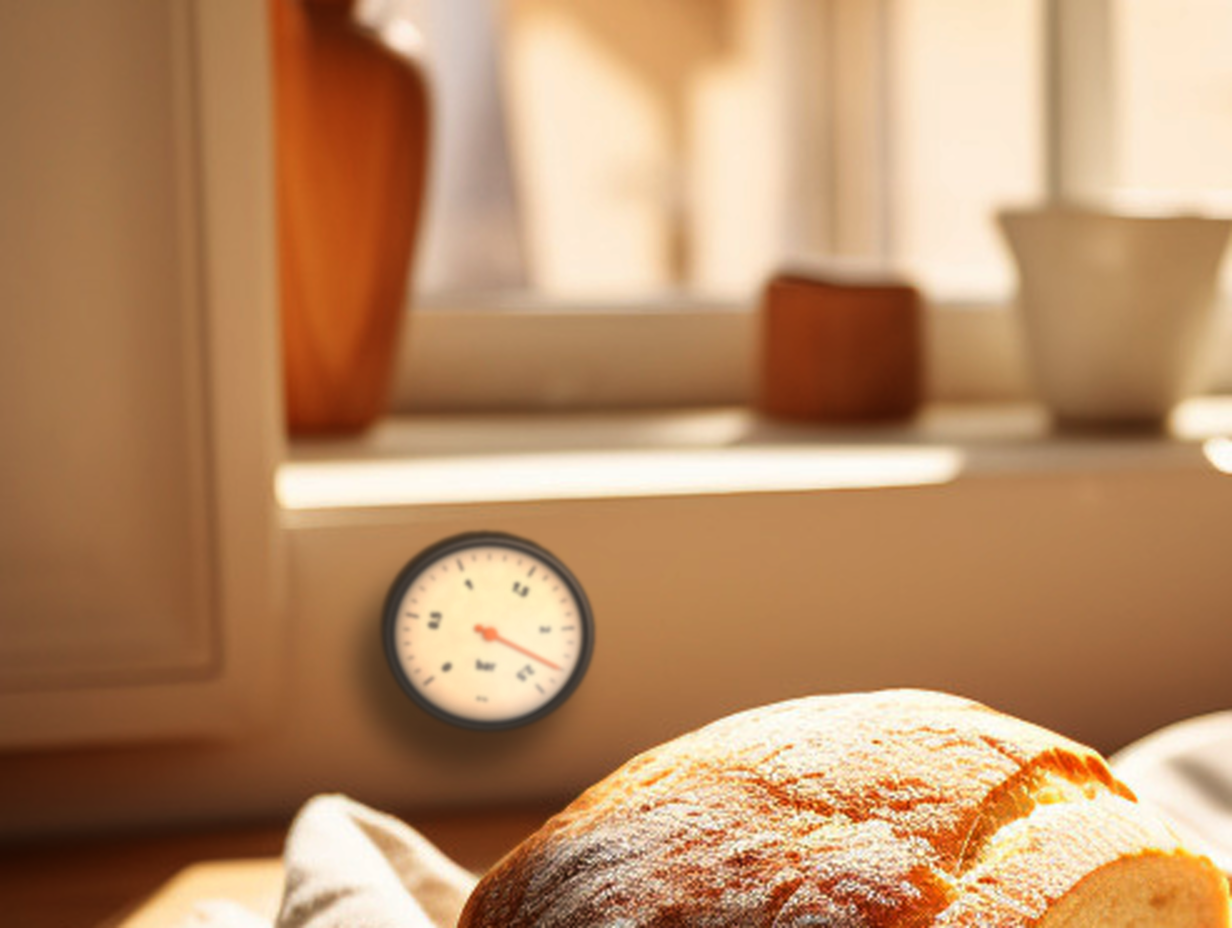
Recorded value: 2.3
